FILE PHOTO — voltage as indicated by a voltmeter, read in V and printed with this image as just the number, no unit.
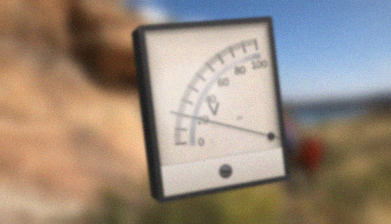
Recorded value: 20
